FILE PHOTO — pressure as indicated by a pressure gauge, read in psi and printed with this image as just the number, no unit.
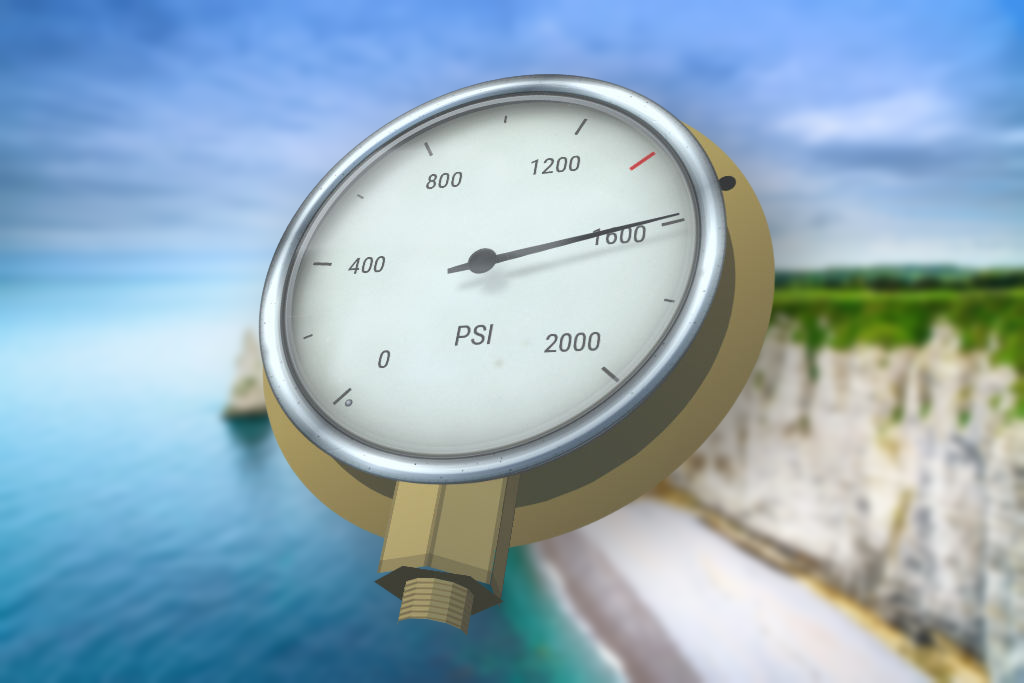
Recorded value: 1600
